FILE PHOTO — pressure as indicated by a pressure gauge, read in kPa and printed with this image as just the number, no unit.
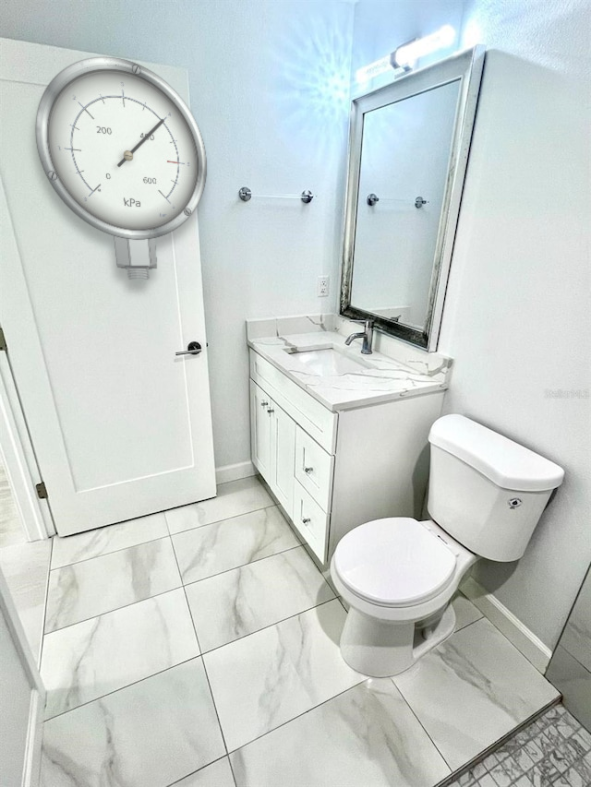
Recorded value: 400
